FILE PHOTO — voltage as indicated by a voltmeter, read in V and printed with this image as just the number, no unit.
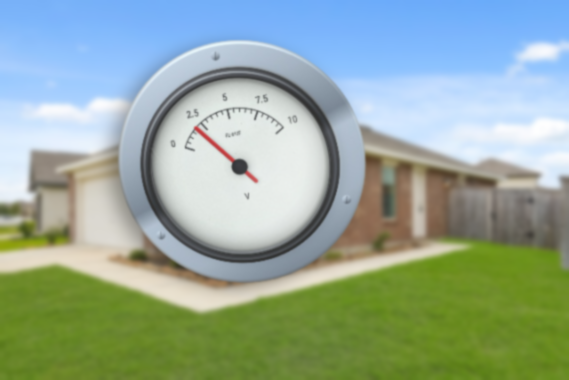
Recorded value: 2
